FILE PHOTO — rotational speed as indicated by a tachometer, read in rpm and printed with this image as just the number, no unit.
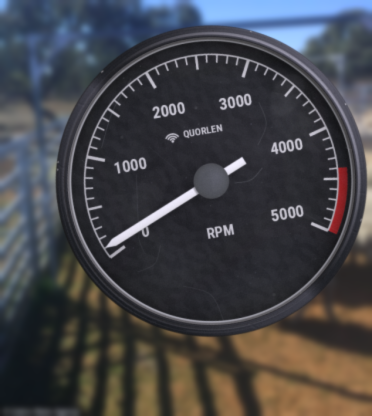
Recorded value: 100
